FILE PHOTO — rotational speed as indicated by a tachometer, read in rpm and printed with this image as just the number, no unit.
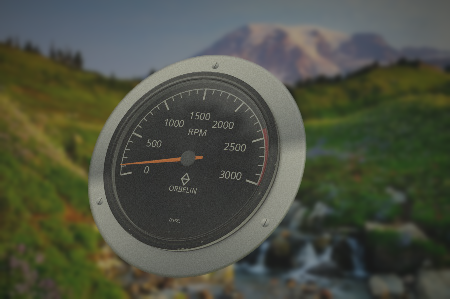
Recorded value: 100
